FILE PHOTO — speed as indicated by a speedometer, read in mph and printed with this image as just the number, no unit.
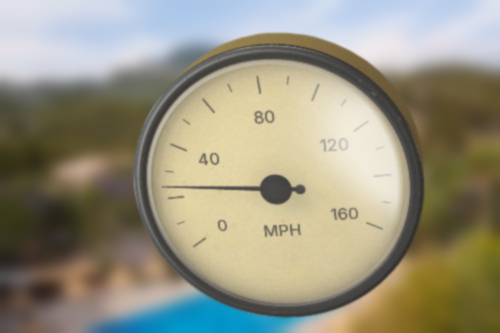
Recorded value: 25
